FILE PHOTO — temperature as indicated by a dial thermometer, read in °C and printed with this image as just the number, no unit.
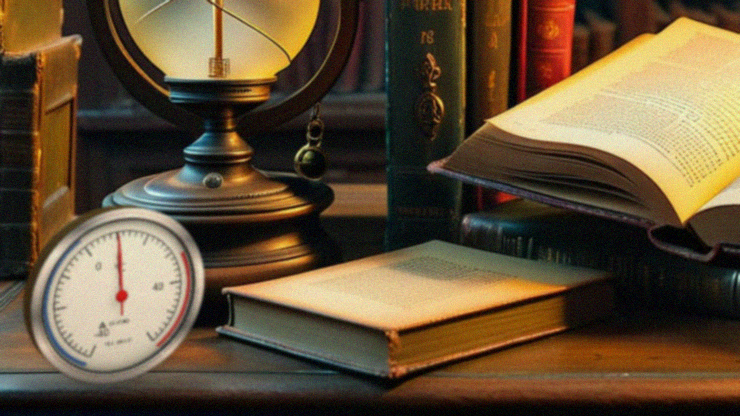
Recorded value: 10
